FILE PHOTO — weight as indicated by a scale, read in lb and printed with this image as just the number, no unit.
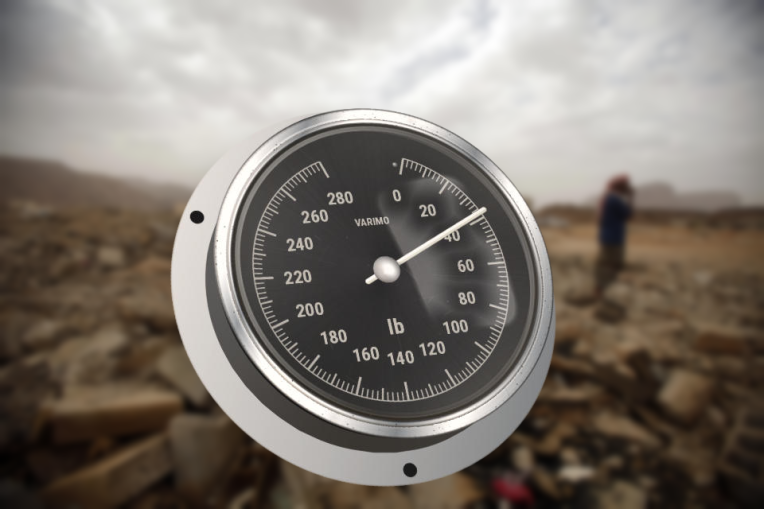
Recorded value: 38
